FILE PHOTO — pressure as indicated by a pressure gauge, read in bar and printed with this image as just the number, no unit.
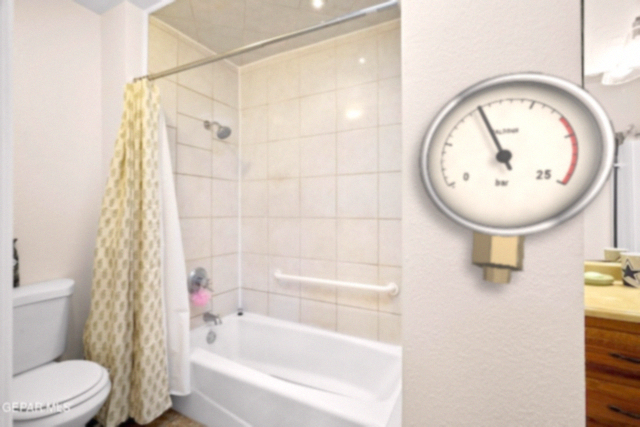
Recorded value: 10
